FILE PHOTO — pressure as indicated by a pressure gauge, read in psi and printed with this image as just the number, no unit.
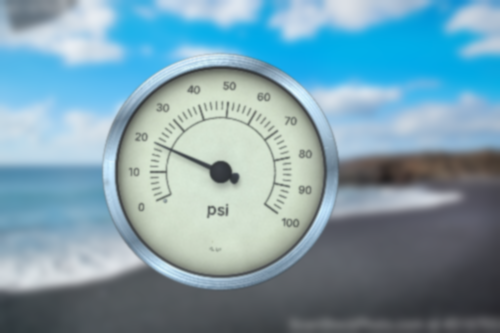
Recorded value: 20
